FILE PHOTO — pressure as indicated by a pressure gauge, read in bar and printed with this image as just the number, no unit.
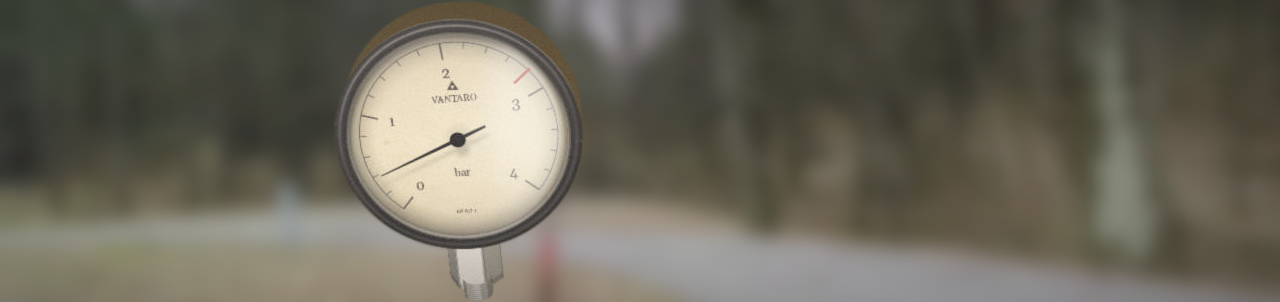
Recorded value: 0.4
